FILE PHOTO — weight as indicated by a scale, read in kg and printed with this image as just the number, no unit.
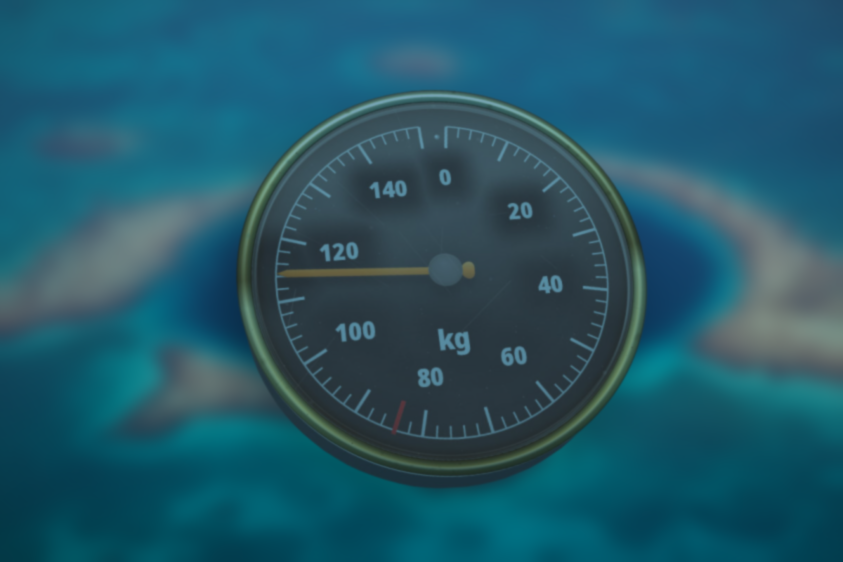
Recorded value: 114
